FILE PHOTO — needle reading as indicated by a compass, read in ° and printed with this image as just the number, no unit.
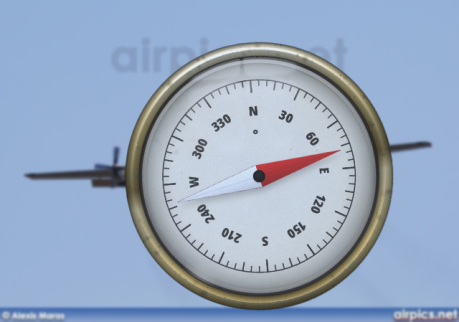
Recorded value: 77.5
